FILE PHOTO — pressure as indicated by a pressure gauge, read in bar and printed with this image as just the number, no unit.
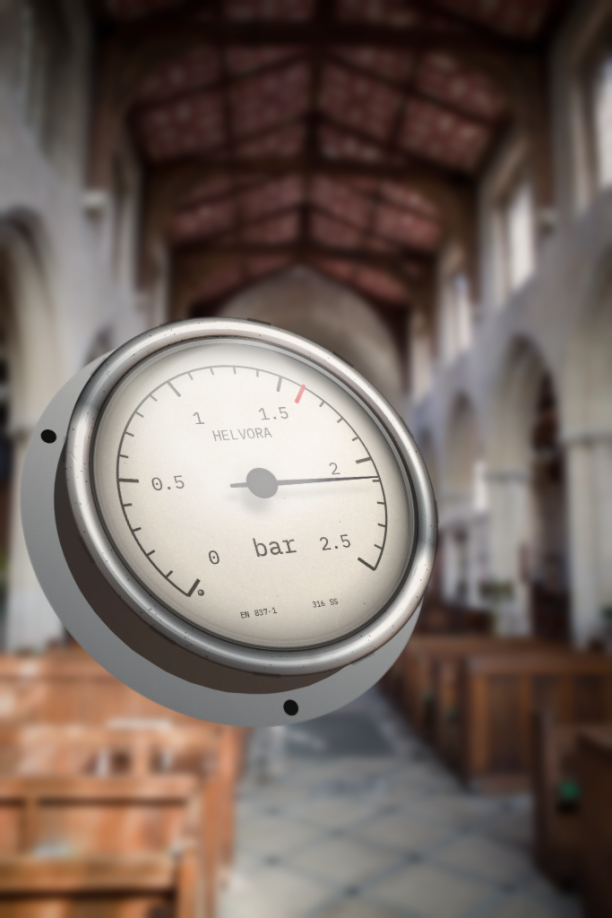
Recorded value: 2.1
